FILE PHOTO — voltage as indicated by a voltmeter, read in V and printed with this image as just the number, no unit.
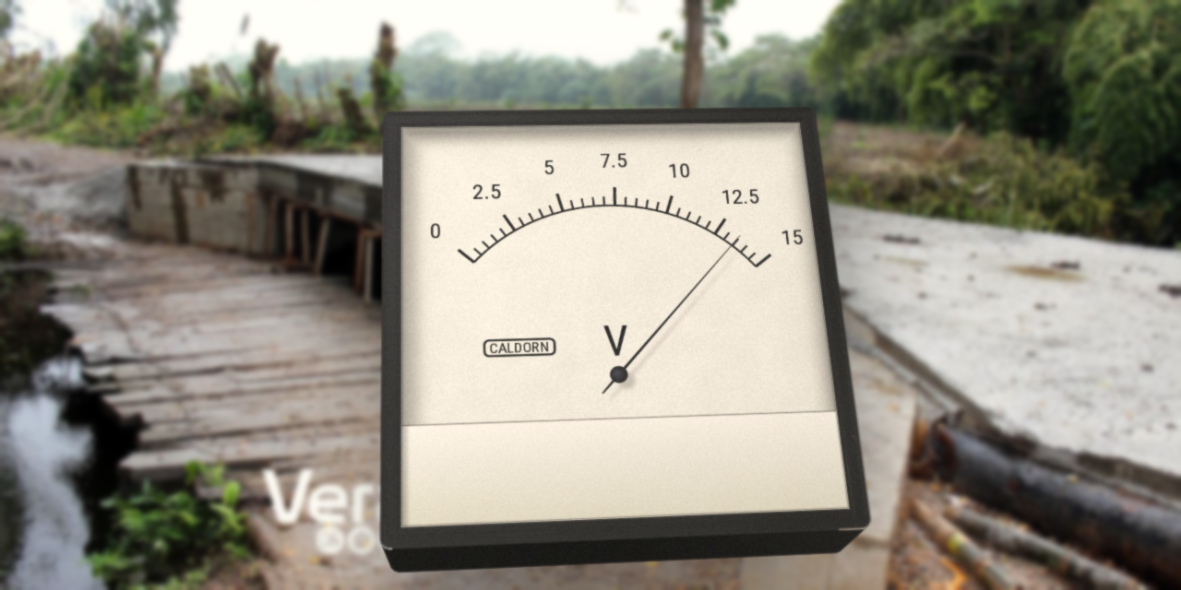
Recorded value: 13.5
